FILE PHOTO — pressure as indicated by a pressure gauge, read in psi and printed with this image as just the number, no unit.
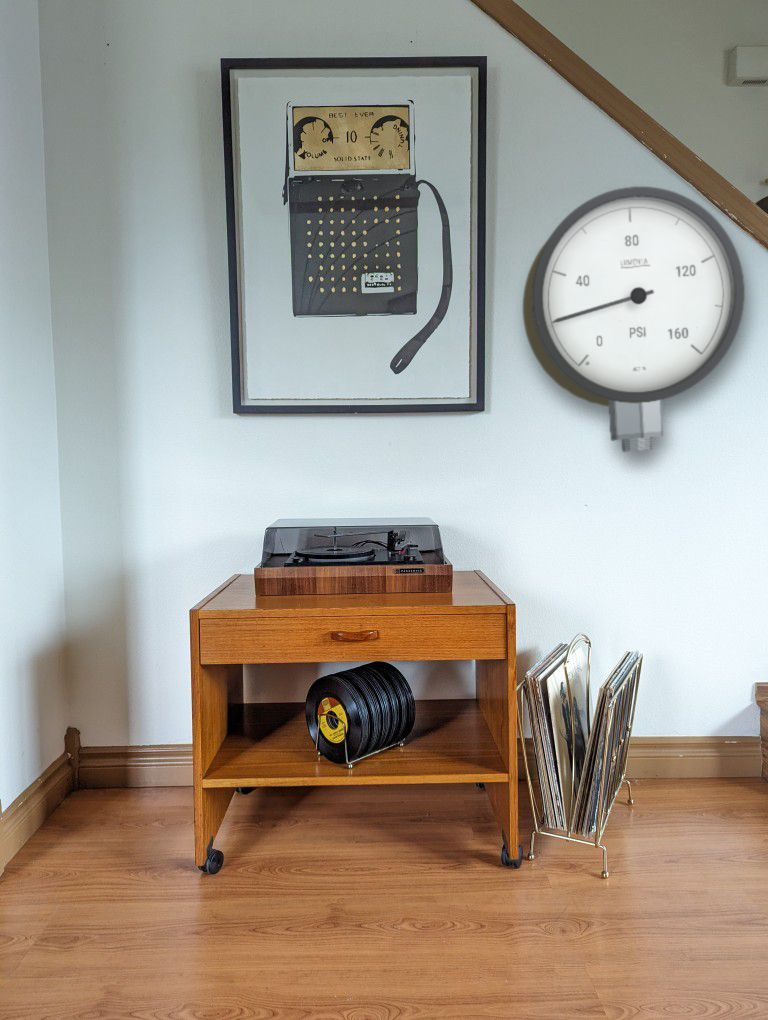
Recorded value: 20
